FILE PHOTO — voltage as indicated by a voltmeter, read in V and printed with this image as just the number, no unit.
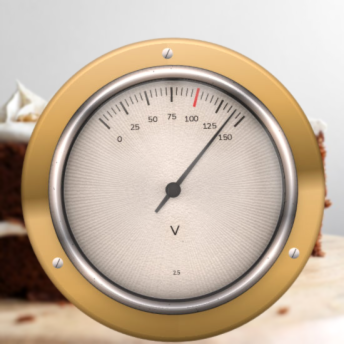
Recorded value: 140
